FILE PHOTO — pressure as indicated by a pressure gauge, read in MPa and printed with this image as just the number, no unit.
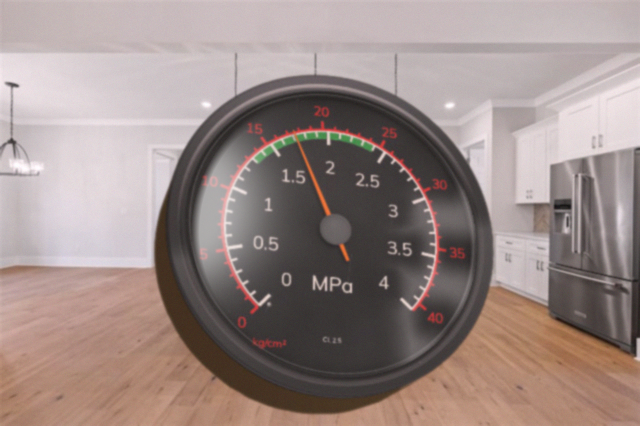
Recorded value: 1.7
